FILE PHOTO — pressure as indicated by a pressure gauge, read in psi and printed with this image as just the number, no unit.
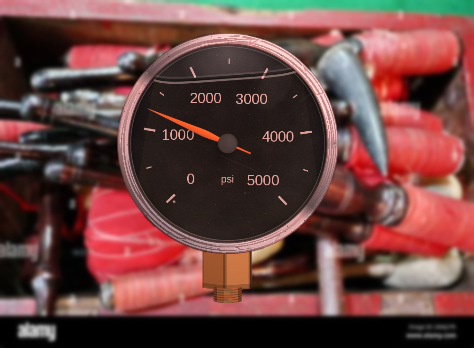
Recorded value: 1250
